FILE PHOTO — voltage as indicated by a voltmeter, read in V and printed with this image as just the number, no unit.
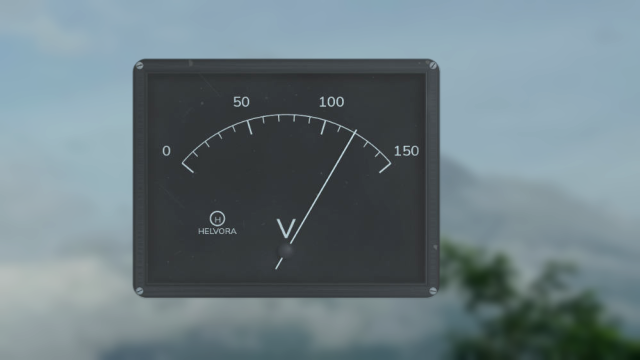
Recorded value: 120
